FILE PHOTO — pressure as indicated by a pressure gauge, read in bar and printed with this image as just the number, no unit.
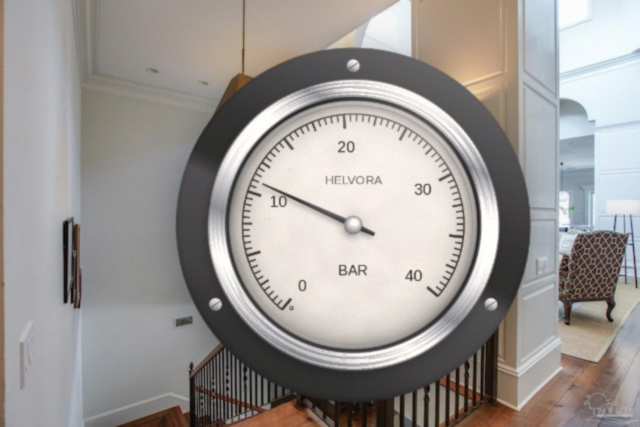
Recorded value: 11
